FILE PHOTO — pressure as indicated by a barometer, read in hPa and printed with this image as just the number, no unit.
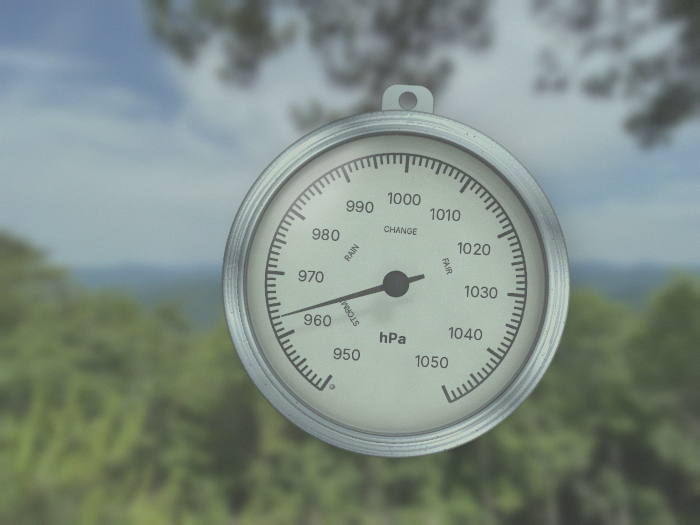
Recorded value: 963
